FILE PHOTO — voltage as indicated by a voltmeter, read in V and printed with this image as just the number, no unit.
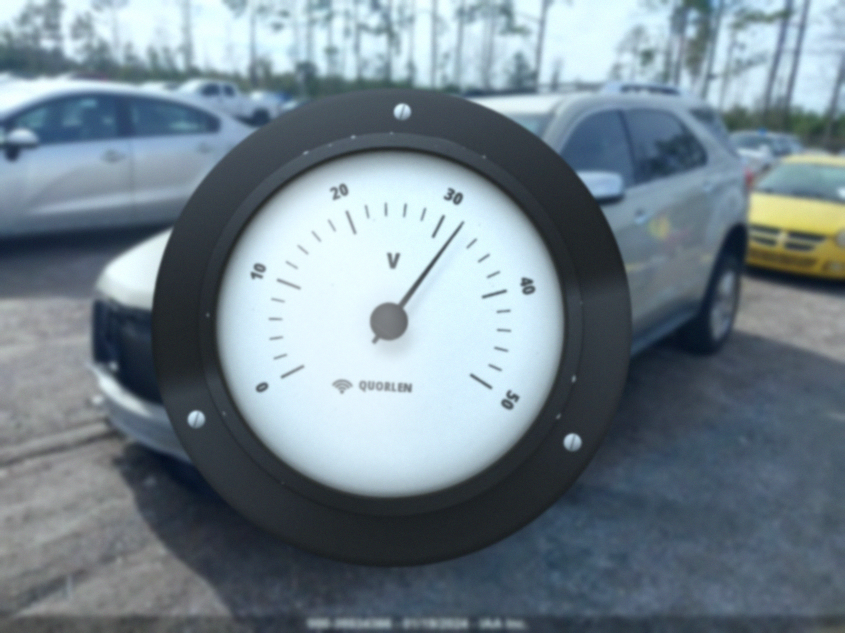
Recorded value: 32
